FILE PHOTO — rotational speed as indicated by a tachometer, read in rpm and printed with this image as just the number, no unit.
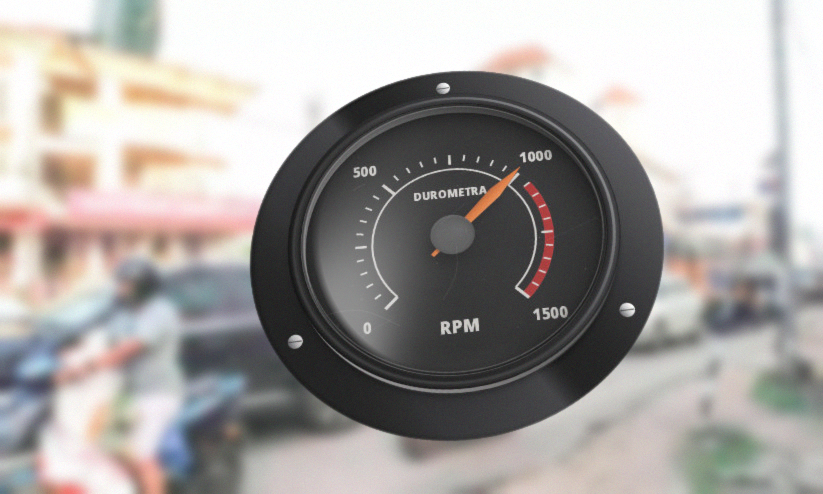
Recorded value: 1000
